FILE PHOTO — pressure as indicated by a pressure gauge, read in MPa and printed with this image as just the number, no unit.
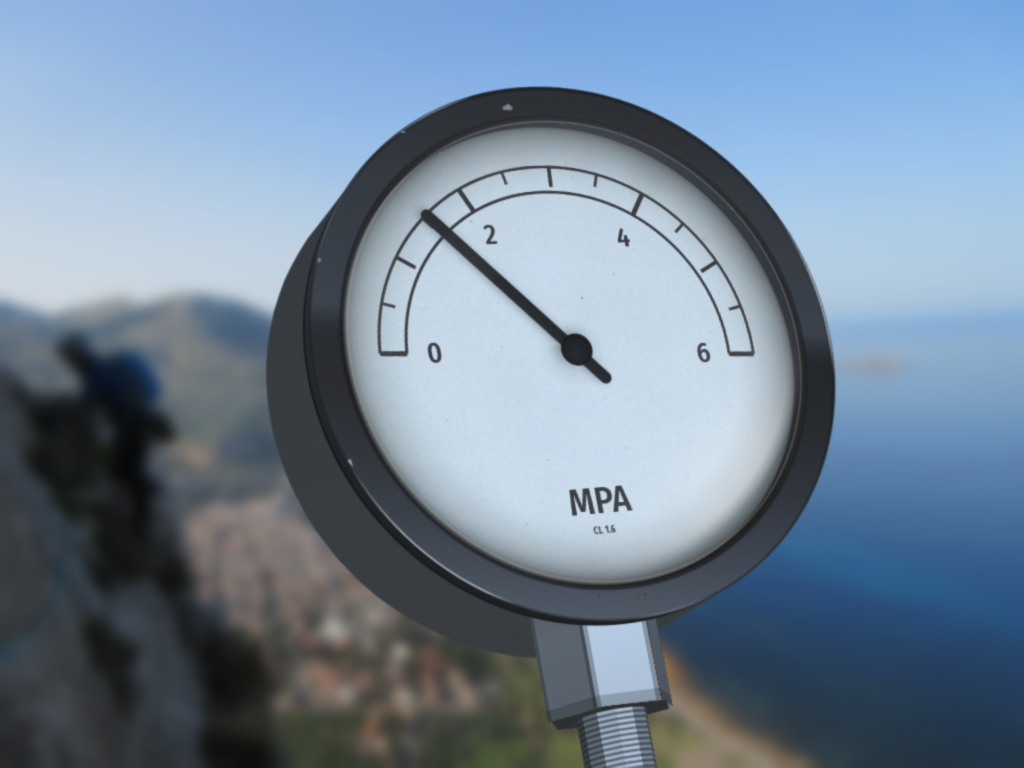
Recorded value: 1.5
